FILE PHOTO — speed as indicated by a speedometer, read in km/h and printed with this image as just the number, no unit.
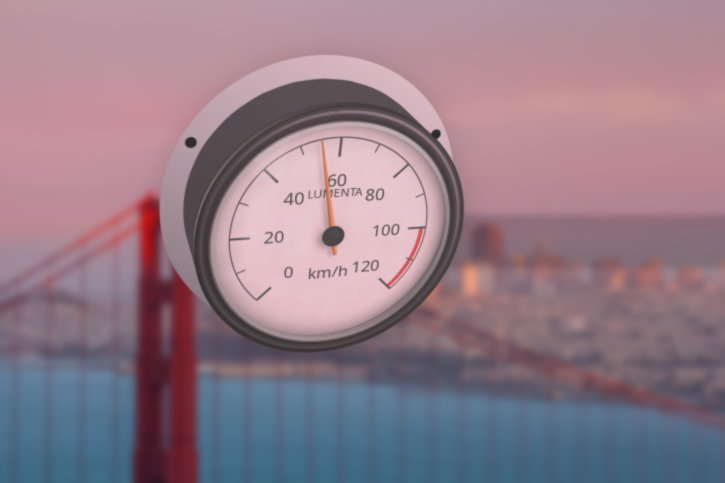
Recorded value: 55
